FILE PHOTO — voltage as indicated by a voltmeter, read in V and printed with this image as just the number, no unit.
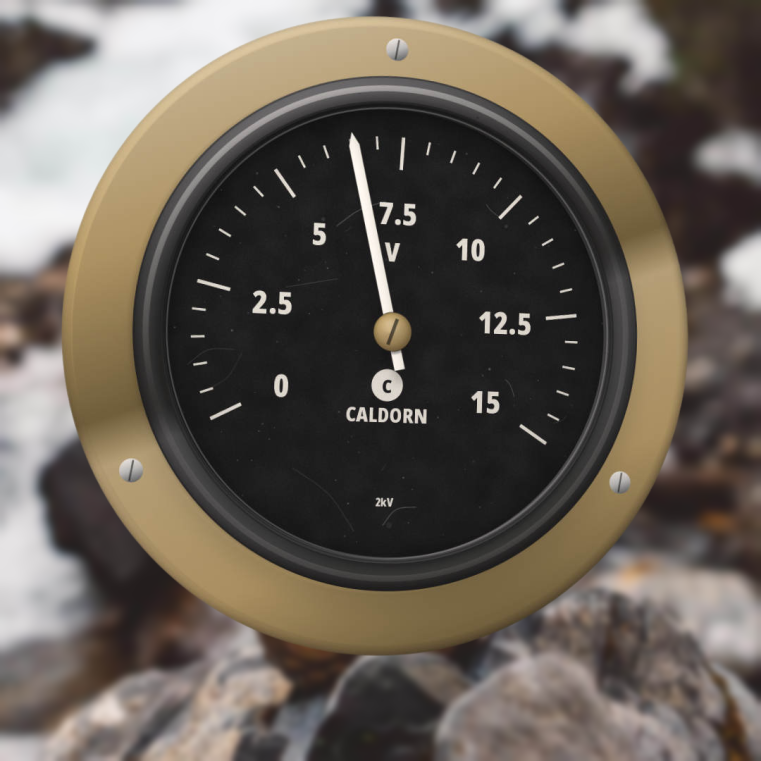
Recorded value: 6.5
